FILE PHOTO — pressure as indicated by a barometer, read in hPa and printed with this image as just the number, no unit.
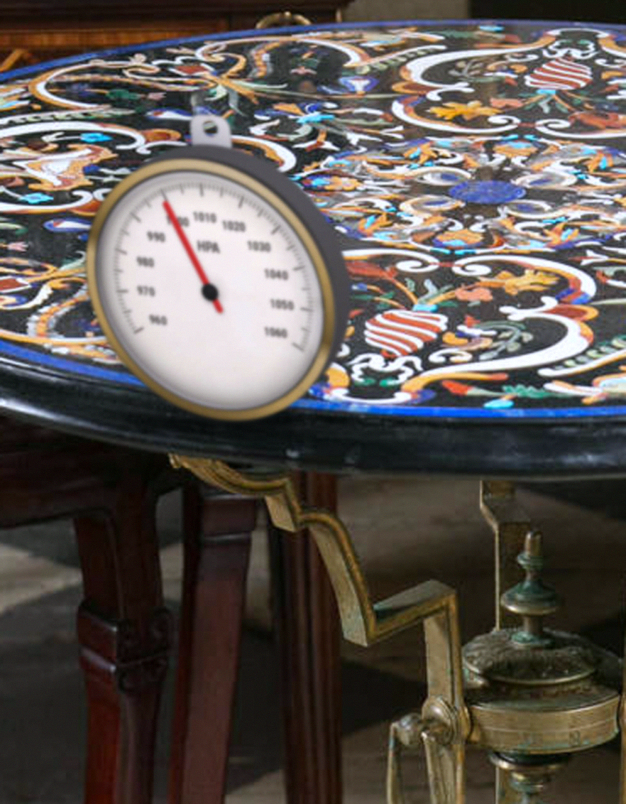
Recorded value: 1000
